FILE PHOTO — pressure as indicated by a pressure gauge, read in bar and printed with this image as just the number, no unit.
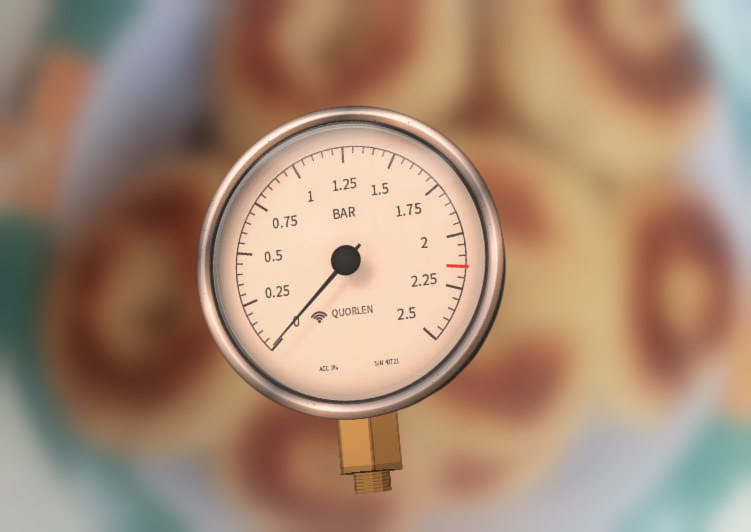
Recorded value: 0
